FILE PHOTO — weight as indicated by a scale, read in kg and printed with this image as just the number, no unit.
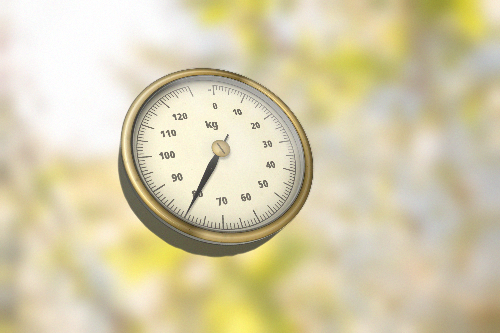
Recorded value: 80
